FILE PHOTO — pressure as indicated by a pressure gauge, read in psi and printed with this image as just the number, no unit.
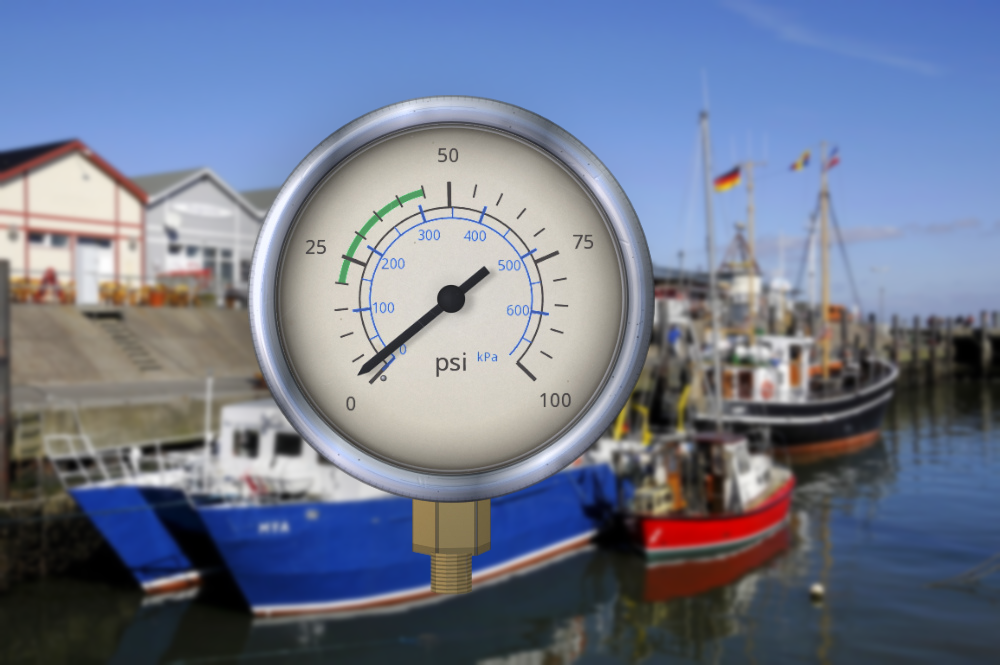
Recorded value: 2.5
